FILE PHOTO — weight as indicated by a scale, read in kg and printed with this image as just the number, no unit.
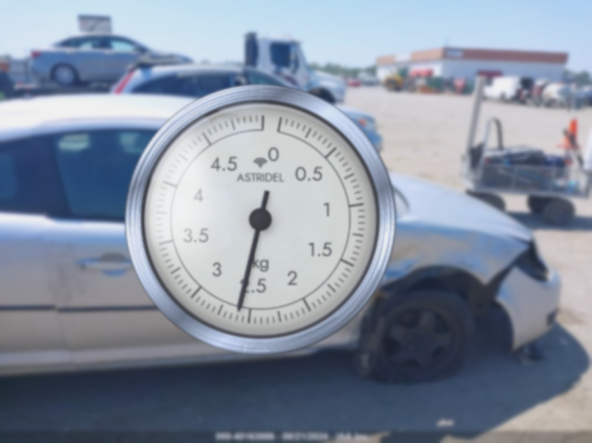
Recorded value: 2.6
